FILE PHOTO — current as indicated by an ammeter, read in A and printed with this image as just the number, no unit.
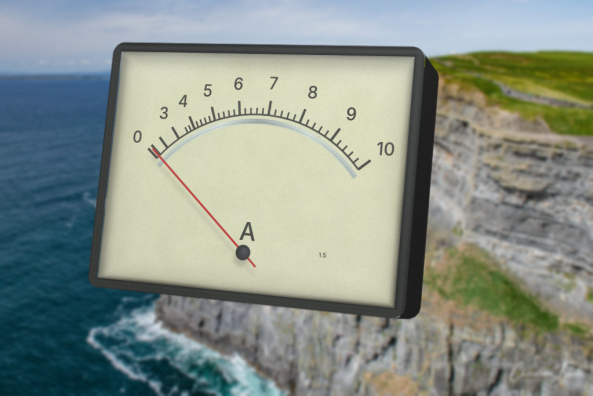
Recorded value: 1
